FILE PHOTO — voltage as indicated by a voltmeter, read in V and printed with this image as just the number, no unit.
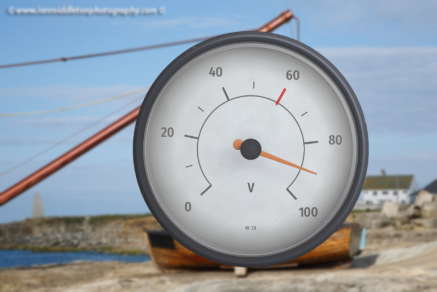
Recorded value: 90
